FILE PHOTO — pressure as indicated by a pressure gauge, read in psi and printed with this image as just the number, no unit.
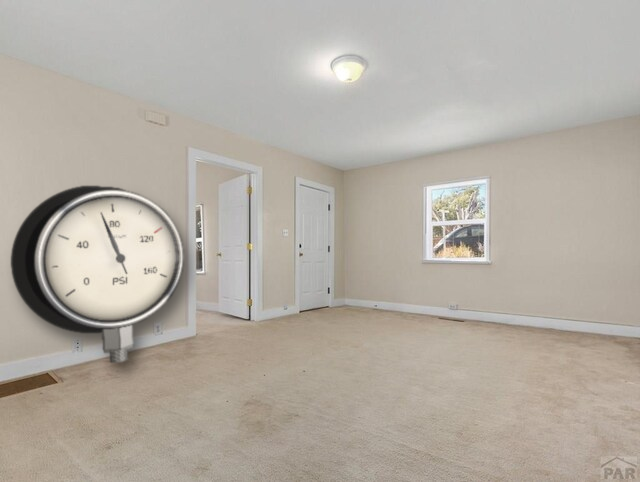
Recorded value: 70
